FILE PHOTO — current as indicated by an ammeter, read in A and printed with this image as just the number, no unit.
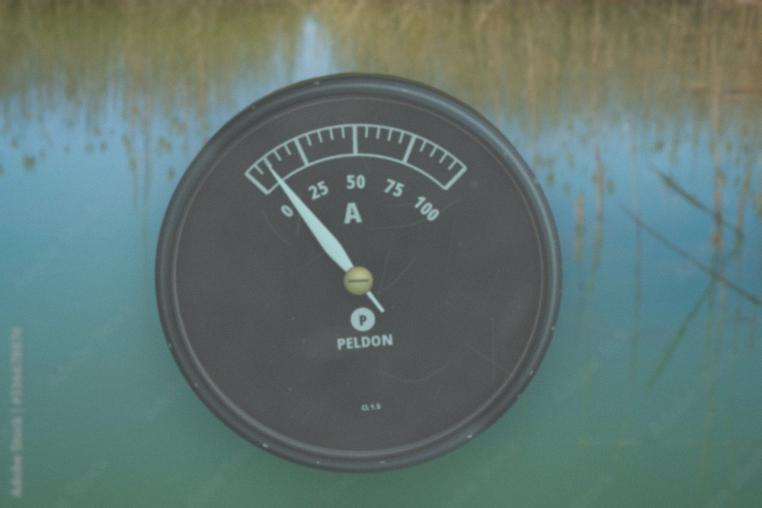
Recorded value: 10
